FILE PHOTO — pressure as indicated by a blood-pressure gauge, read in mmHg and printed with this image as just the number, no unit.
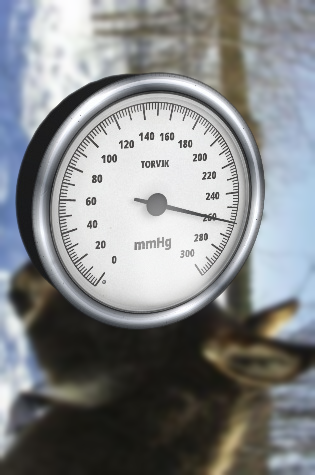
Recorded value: 260
